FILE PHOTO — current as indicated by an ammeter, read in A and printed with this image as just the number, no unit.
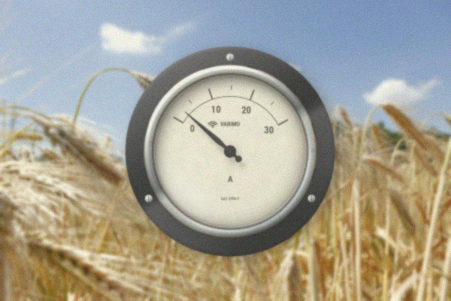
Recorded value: 2.5
